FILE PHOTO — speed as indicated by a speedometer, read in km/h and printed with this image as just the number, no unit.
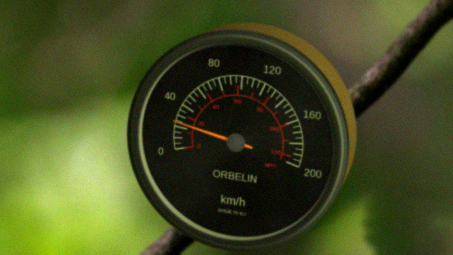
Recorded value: 25
